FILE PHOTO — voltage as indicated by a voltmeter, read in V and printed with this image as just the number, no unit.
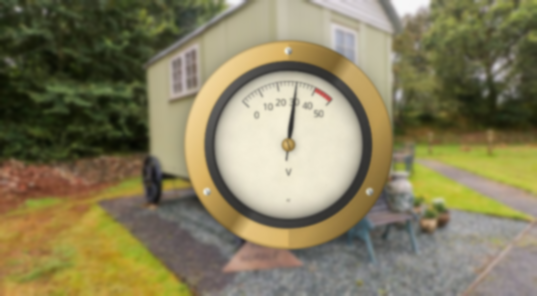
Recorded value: 30
